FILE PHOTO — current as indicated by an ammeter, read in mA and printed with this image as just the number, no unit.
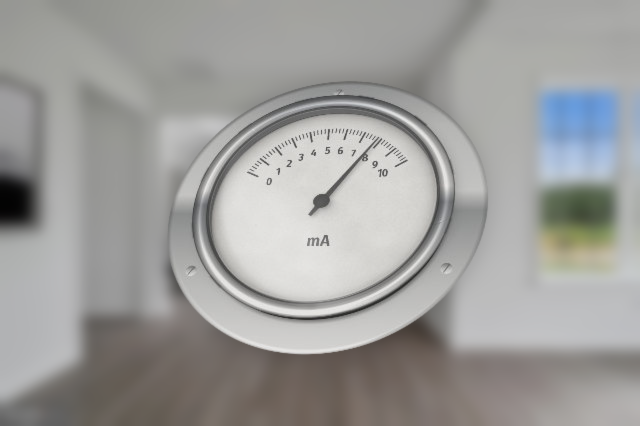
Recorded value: 8
